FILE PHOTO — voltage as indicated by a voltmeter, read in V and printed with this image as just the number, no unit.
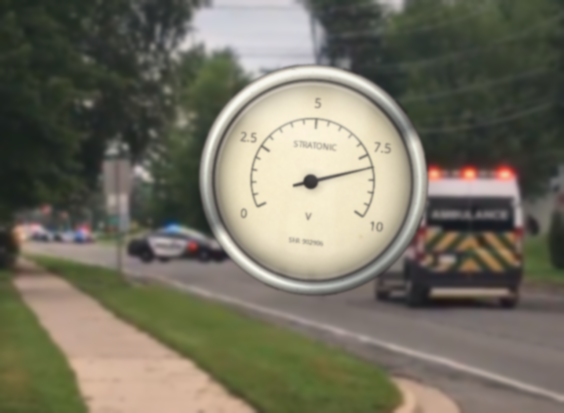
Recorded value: 8
